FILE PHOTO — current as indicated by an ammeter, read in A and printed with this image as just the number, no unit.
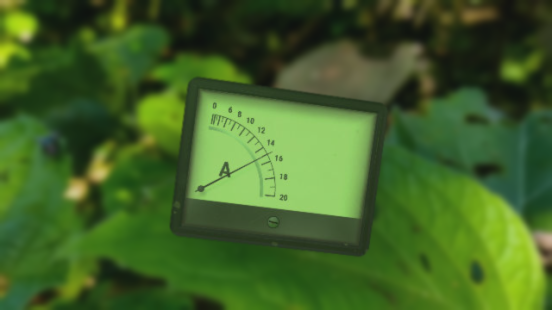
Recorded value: 15
